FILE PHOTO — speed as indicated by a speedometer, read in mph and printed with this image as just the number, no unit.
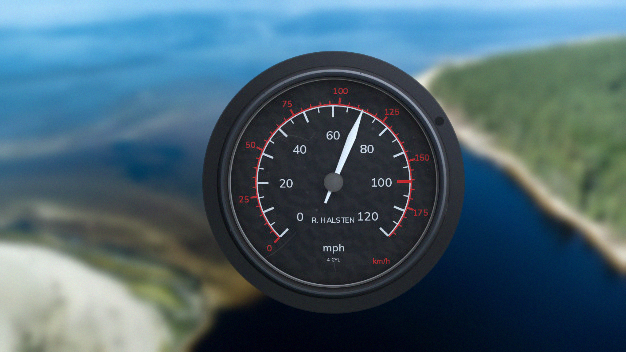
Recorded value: 70
